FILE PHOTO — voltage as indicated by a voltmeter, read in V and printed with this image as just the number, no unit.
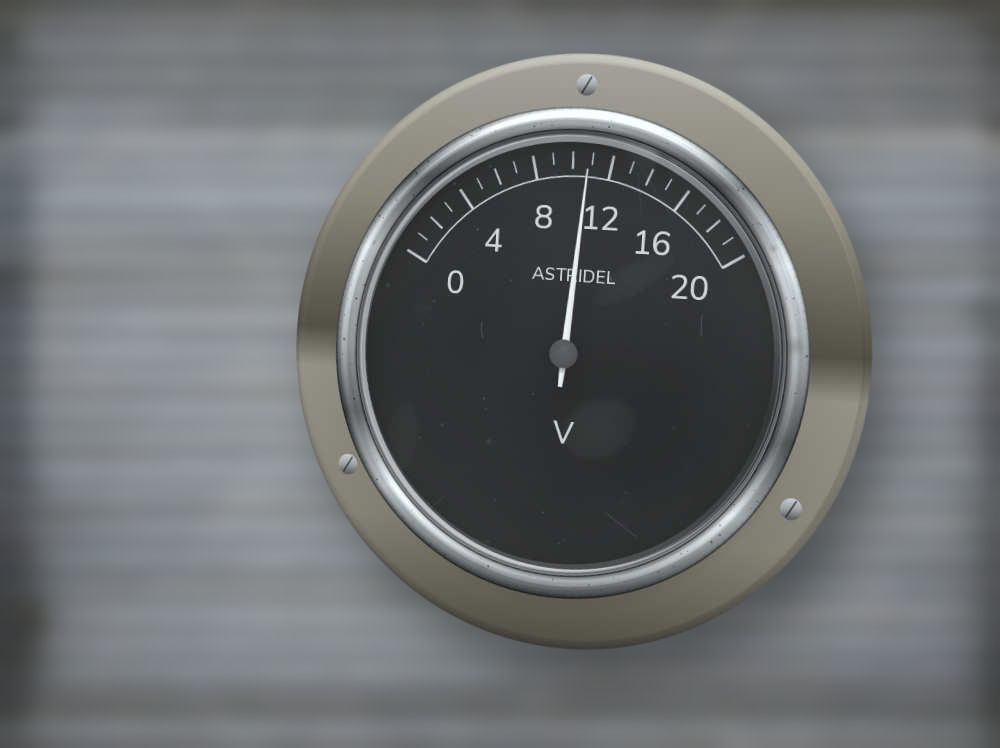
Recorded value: 11
